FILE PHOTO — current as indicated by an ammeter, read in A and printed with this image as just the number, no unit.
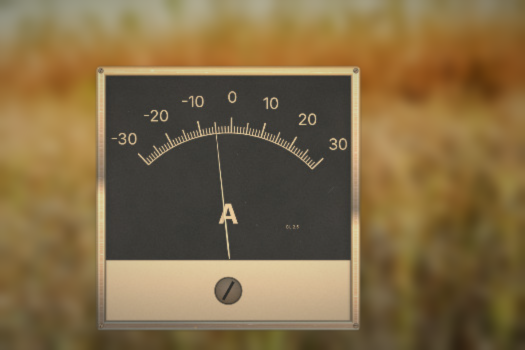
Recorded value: -5
